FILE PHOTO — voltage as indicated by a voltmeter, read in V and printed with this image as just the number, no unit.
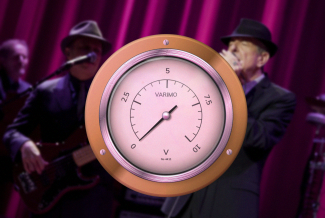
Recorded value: 0
